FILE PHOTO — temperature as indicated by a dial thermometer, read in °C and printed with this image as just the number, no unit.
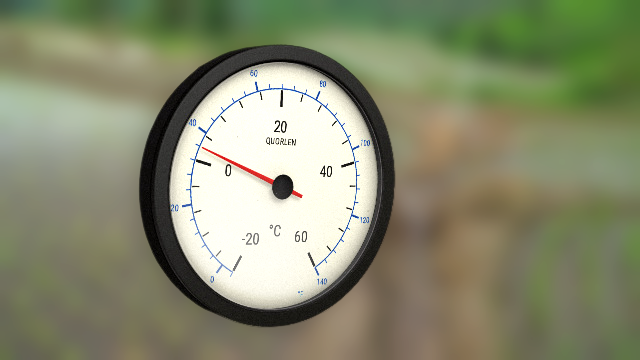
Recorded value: 2
